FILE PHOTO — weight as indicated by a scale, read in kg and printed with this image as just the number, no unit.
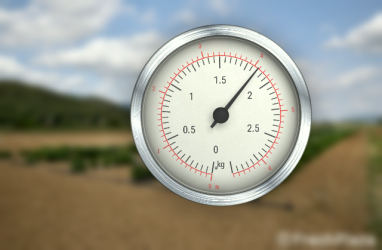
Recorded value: 1.85
